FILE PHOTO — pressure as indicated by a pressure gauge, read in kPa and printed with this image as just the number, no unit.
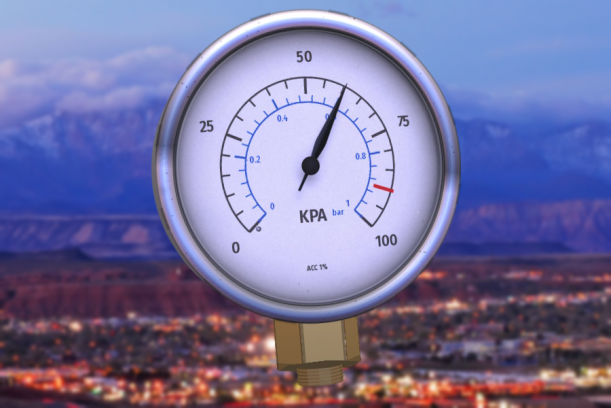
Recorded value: 60
